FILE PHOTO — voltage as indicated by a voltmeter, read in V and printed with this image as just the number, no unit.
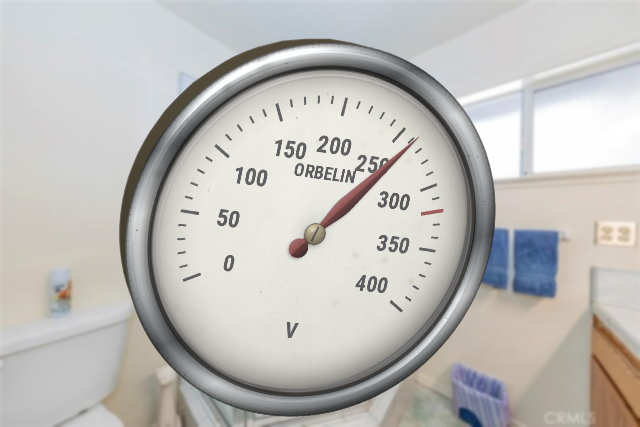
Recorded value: 260
